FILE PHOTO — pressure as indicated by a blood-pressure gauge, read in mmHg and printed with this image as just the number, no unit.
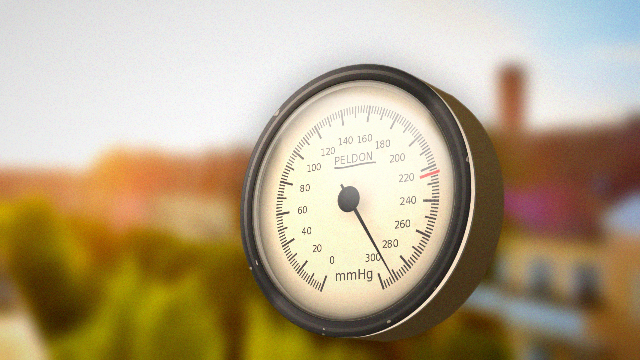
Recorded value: 290
